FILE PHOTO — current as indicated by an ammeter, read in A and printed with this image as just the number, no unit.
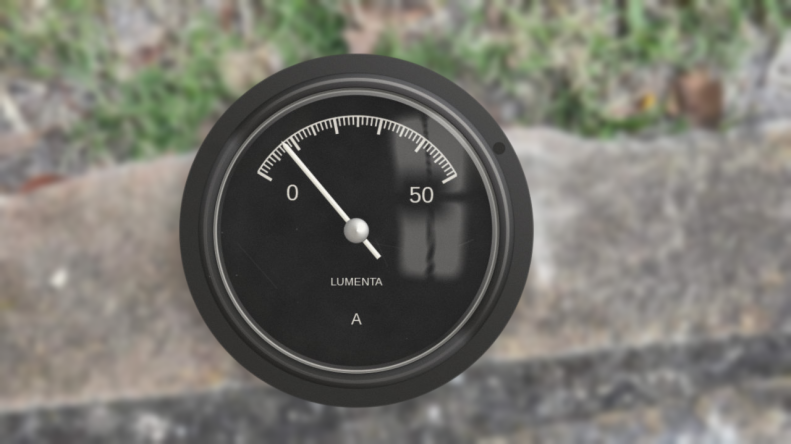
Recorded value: 8
